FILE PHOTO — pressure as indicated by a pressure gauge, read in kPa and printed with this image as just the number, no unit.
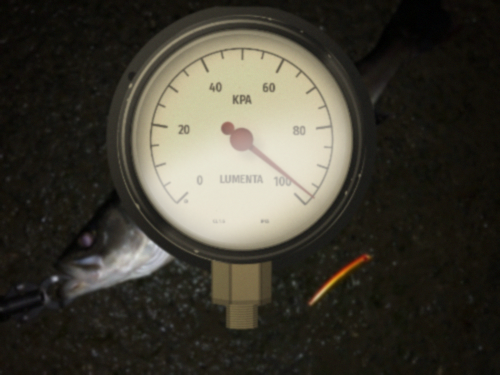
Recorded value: 97.5
